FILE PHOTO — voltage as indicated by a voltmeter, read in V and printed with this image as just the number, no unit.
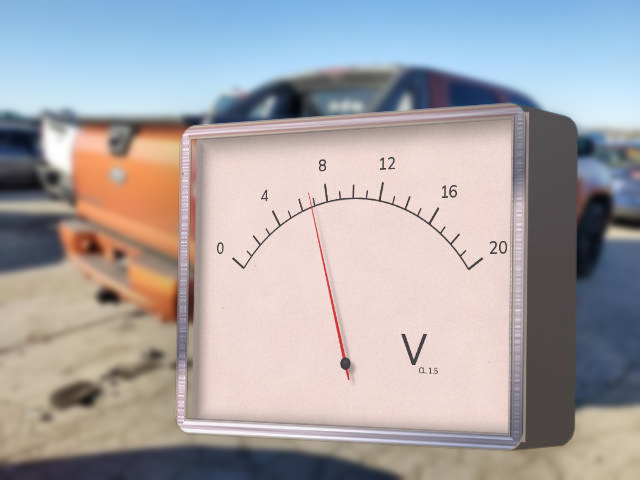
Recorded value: 7
